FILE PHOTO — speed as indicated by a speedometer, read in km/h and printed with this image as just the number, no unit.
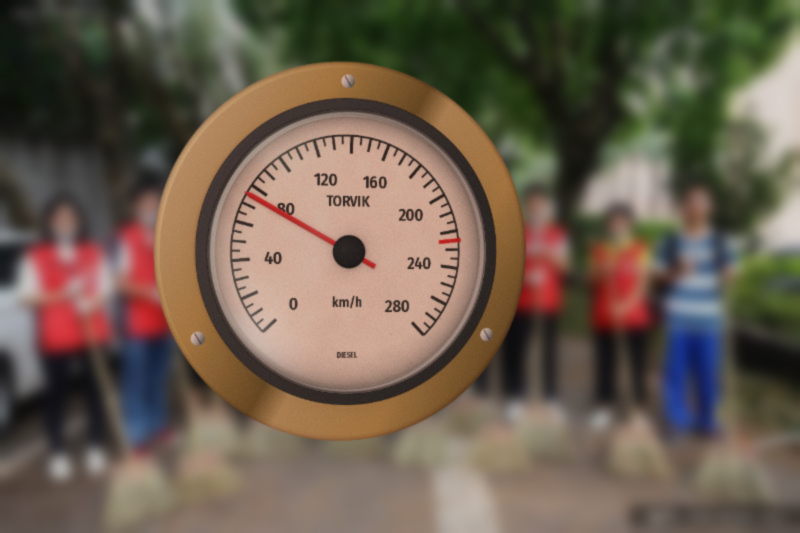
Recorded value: 75
